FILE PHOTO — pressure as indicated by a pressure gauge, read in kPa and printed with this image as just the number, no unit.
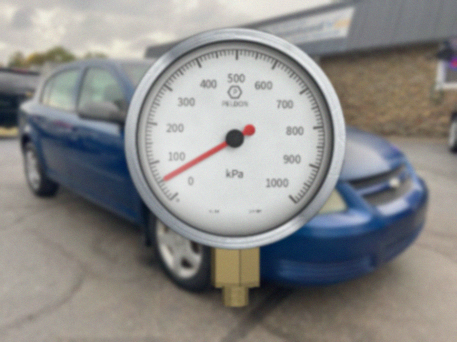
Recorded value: 50
